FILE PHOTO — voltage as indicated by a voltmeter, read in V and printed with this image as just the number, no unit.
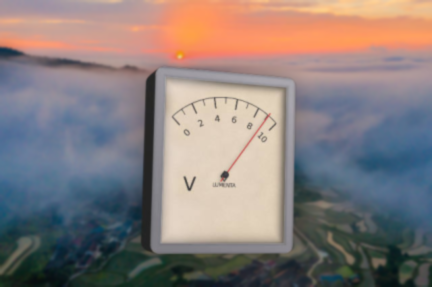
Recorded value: 9
